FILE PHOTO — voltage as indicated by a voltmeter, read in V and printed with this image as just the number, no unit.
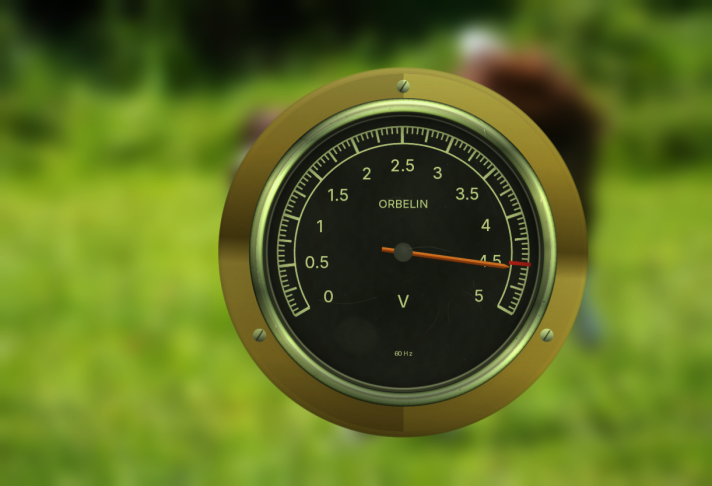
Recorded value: 4.55
